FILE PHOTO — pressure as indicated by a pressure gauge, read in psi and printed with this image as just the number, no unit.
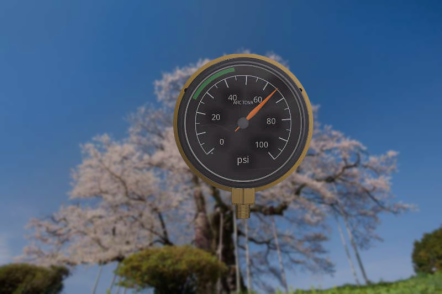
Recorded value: 65
